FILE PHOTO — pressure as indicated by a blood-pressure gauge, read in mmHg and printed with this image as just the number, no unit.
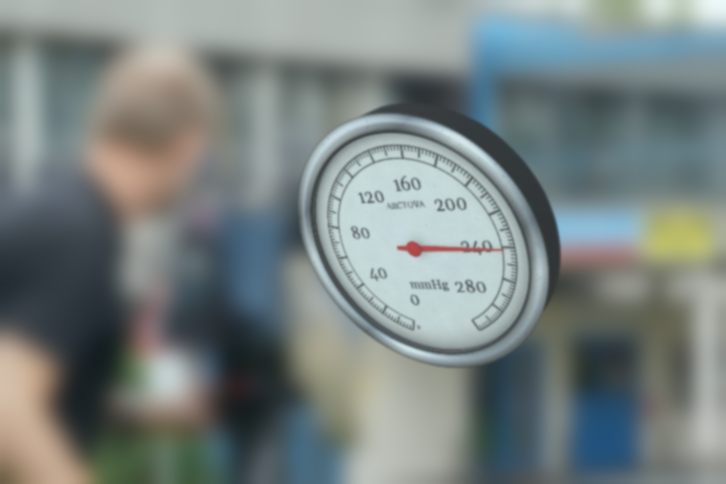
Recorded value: 240
